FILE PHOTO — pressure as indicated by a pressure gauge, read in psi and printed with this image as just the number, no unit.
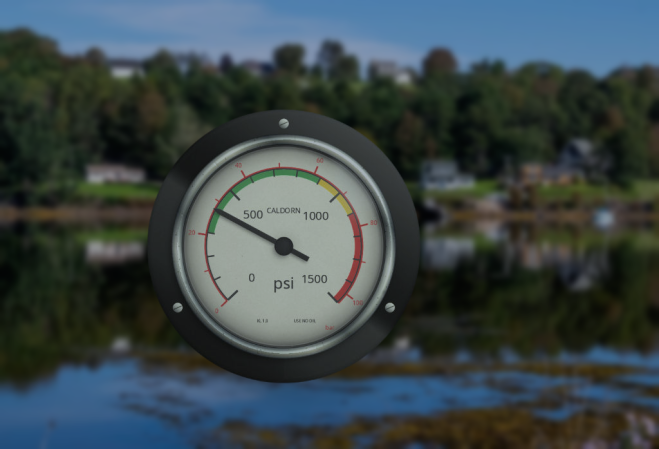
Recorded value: 400
